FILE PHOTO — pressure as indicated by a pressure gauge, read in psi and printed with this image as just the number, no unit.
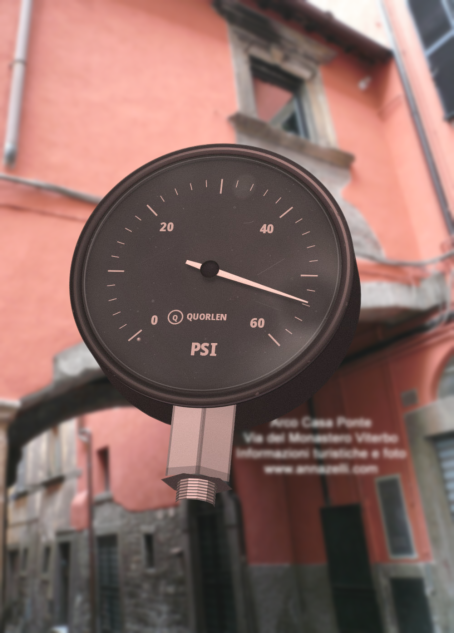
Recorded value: 54
